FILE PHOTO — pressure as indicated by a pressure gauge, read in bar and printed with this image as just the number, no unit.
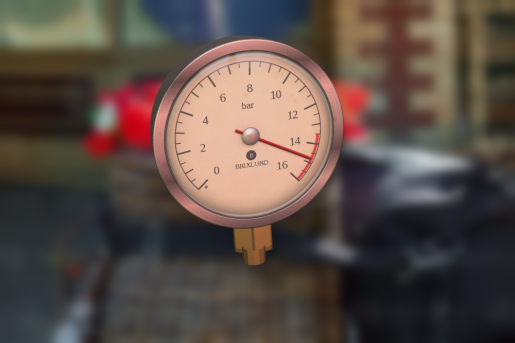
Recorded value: 14.75
